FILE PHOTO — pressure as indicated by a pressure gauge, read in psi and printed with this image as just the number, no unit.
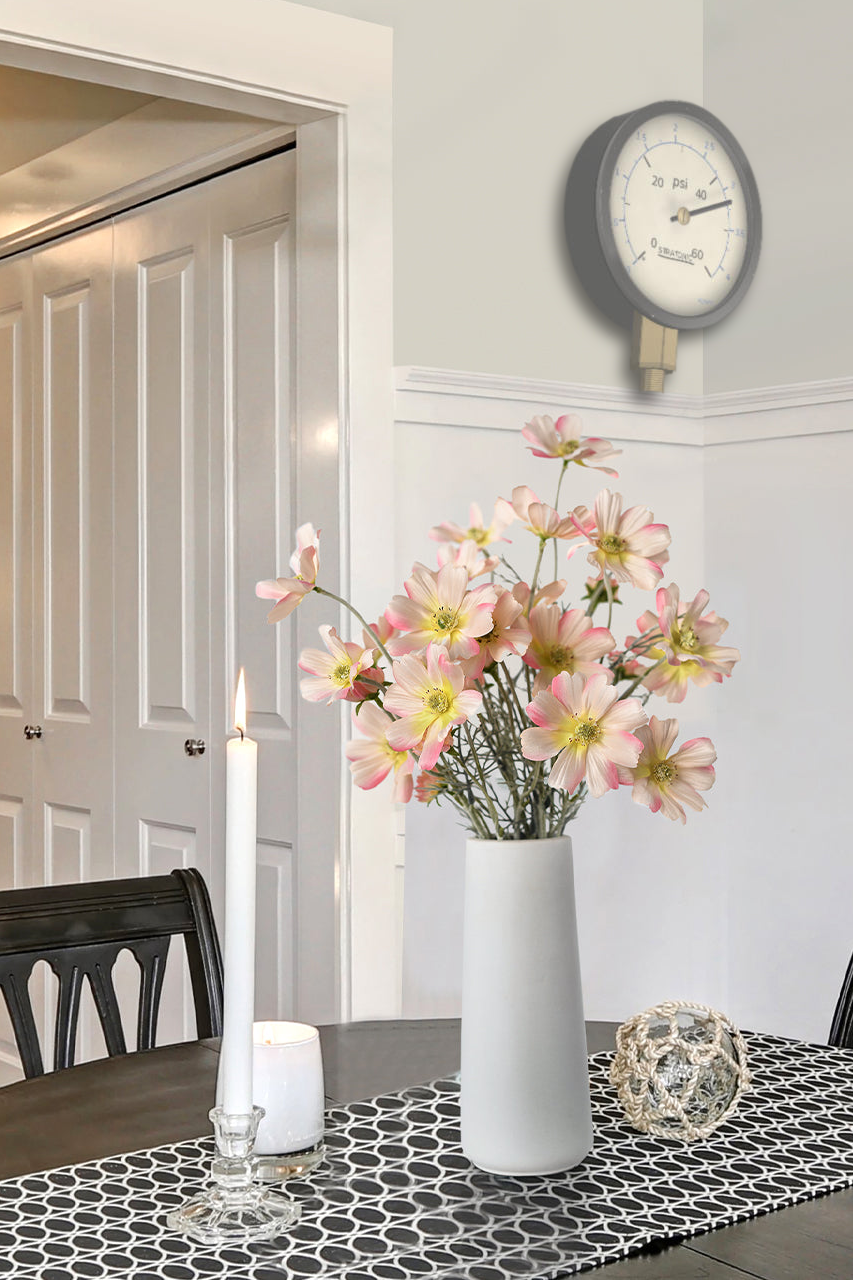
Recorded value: 45
